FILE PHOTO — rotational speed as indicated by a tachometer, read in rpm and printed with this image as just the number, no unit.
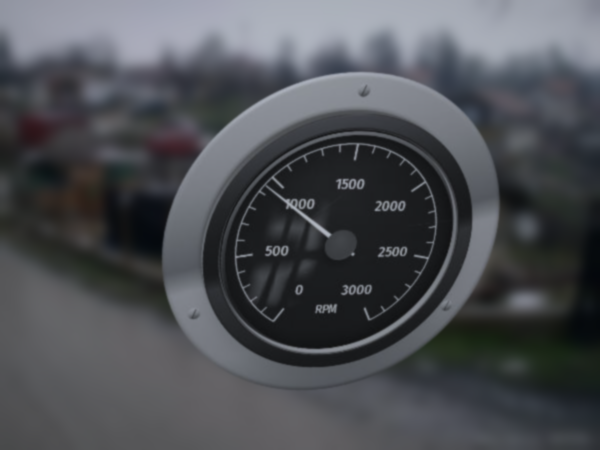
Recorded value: 950
